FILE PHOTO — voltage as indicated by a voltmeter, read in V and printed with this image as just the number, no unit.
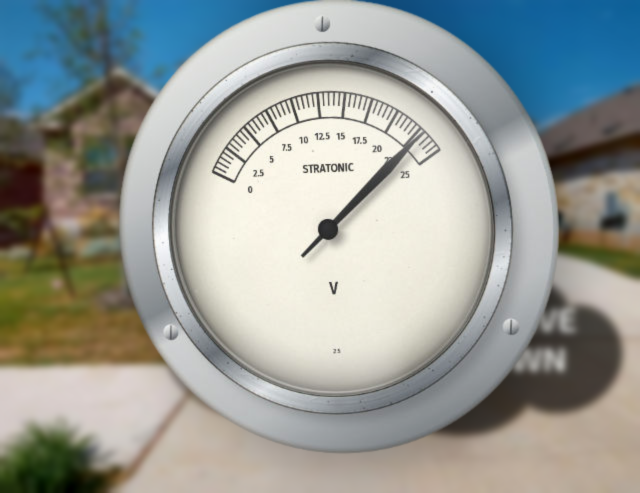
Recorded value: 23
